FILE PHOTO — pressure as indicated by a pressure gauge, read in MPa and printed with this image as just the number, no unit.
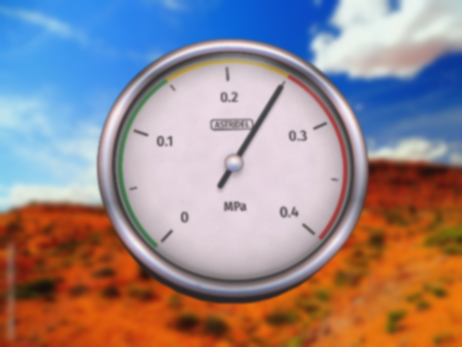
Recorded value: 0.25
